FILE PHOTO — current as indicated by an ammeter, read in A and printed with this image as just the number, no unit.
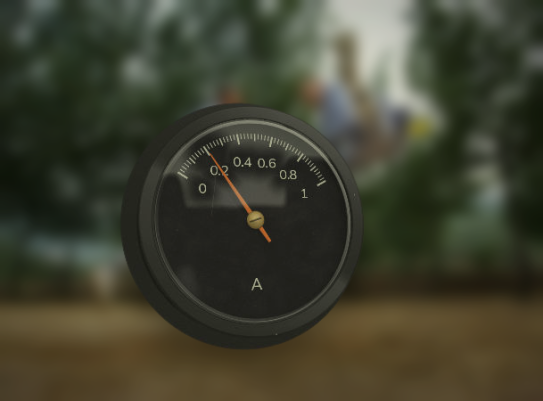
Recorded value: 0.2
